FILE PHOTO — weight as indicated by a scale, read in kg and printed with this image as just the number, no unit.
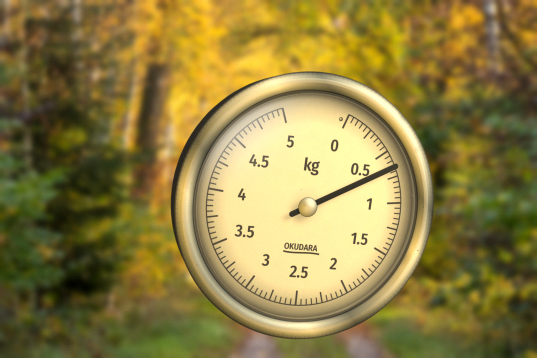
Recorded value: 0.65
